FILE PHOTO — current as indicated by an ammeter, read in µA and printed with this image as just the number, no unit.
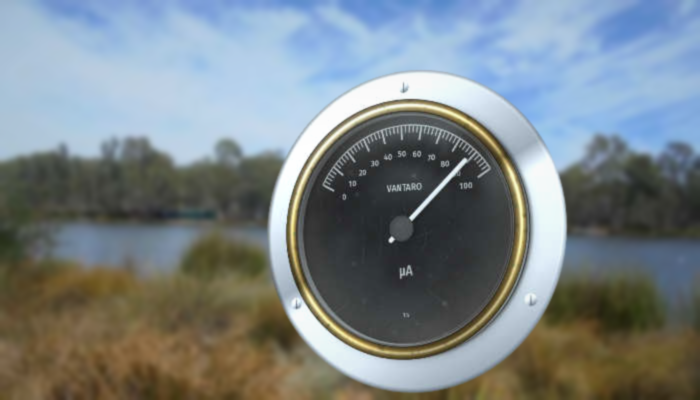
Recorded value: 90
